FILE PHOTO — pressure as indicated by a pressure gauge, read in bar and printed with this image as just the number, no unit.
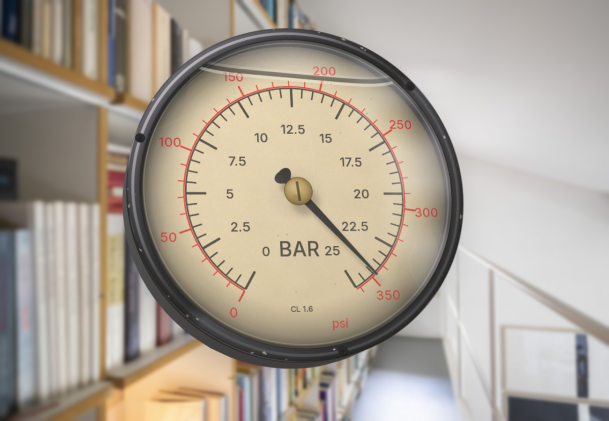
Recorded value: 24
